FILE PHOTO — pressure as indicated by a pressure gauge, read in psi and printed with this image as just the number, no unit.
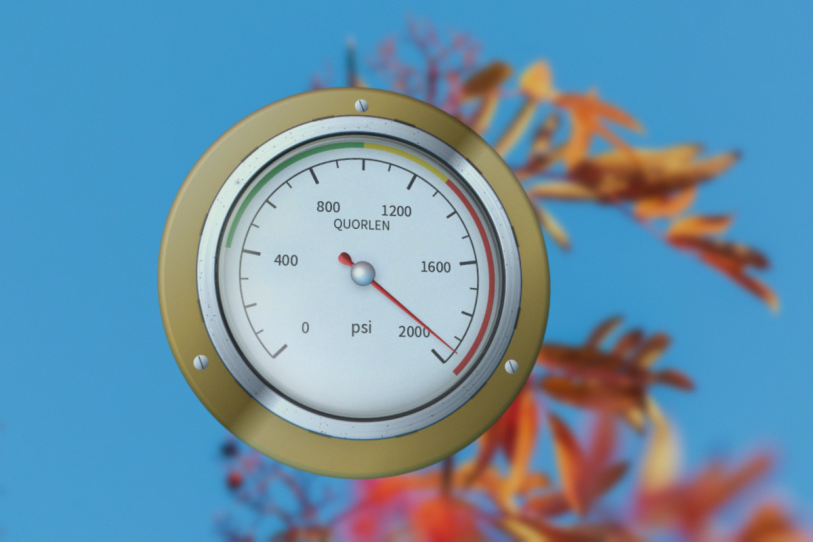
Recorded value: 1950
